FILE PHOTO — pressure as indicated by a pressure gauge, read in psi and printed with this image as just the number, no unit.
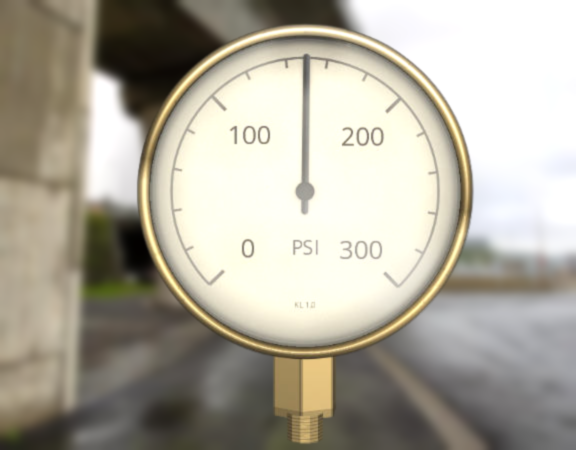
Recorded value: 150
